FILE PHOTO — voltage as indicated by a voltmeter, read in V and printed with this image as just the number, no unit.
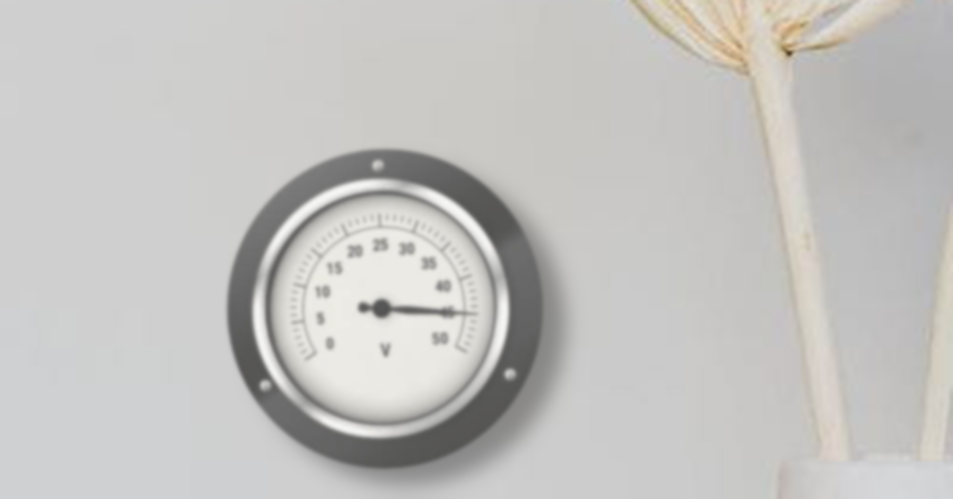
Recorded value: 45
